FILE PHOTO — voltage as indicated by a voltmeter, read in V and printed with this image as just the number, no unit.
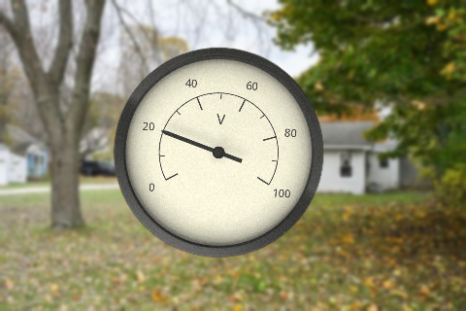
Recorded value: 20
